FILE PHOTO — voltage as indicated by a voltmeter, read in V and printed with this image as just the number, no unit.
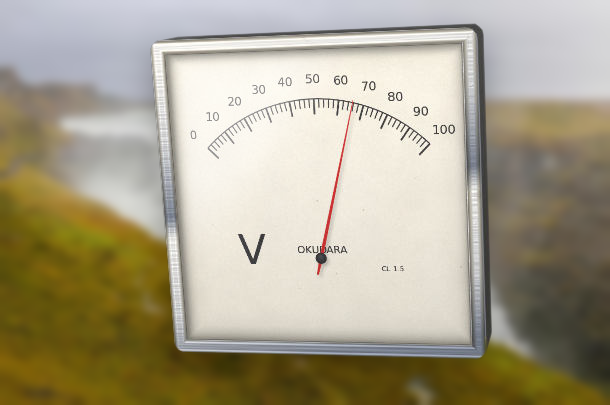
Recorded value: 66
